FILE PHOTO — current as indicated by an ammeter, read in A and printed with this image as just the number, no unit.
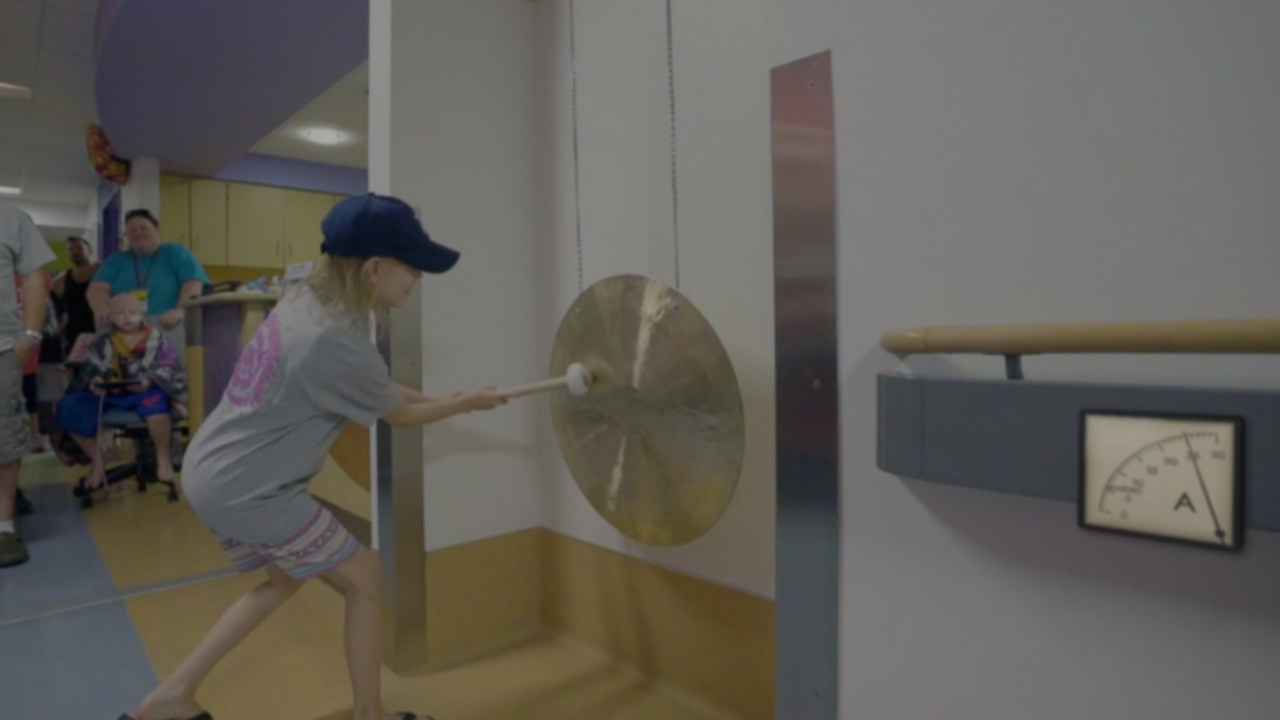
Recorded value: 25
